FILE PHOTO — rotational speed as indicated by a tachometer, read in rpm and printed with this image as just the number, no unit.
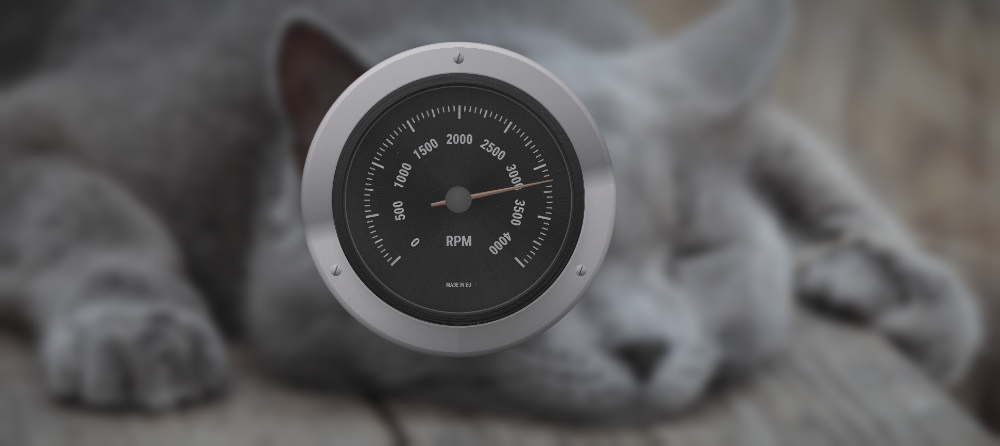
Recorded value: 3150
